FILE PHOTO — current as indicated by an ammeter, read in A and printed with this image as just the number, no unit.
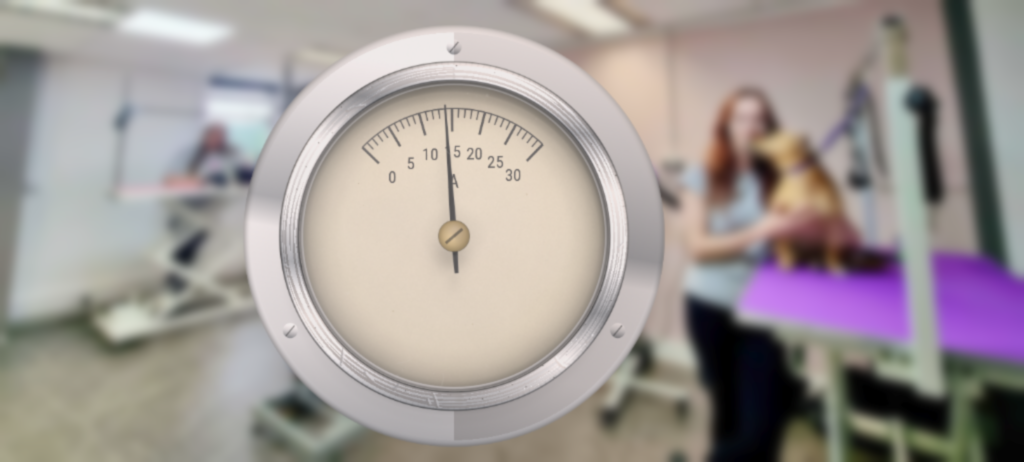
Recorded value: 14
